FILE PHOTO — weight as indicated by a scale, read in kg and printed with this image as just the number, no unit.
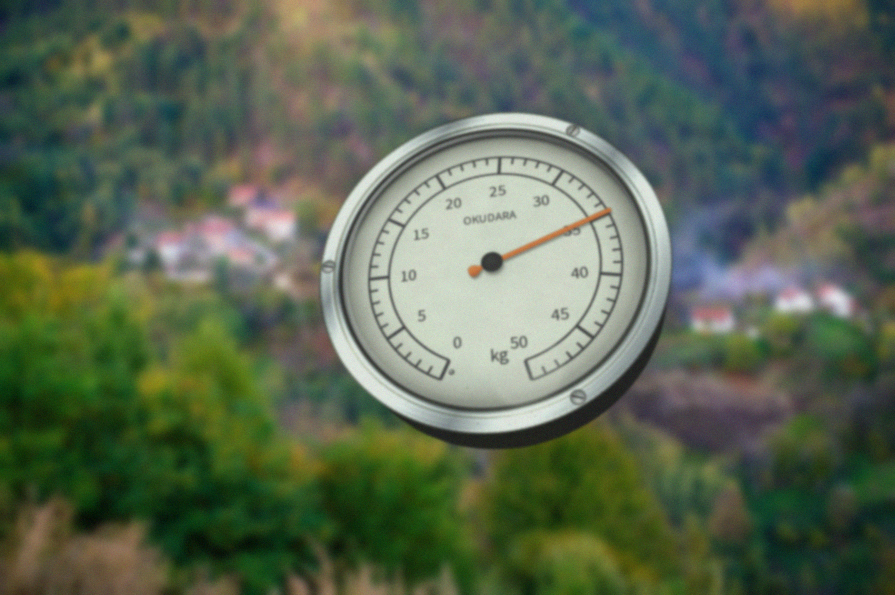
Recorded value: 35
